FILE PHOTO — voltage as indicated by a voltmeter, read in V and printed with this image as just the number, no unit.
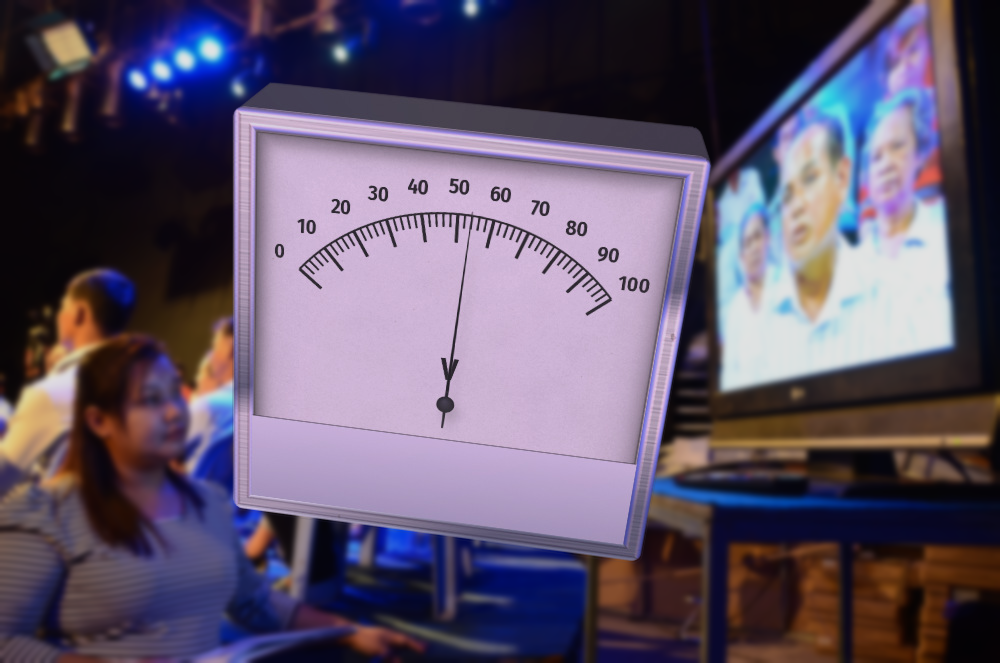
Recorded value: 54
